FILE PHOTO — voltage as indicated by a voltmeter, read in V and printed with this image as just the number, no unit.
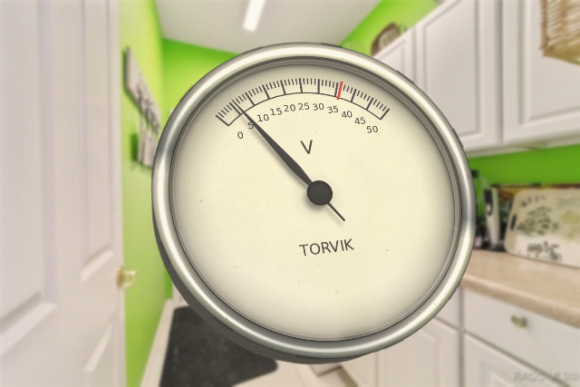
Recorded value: 5
